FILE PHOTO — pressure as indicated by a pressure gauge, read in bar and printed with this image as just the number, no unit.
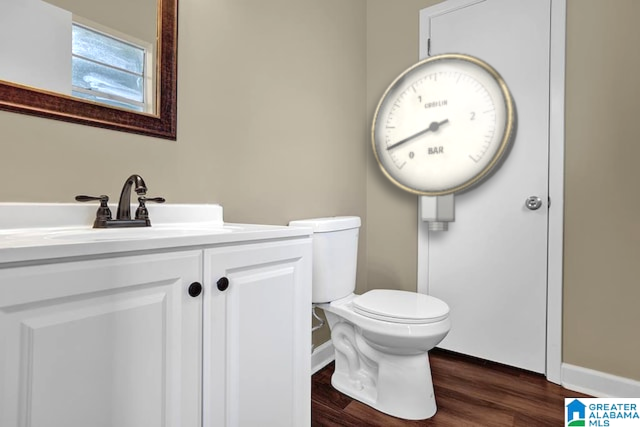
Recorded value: 0.25
